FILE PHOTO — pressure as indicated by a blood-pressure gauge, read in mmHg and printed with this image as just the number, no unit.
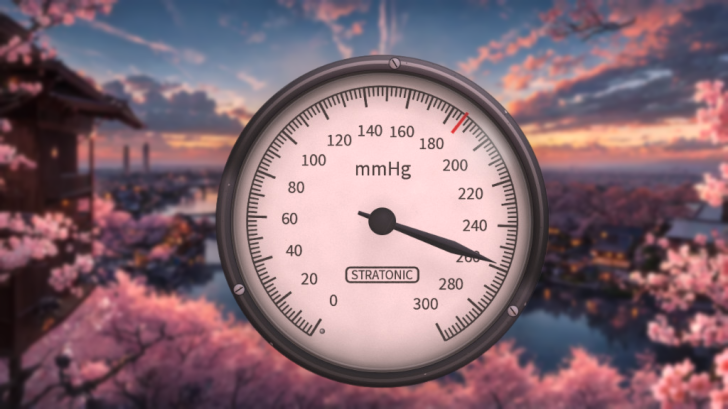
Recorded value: 258
